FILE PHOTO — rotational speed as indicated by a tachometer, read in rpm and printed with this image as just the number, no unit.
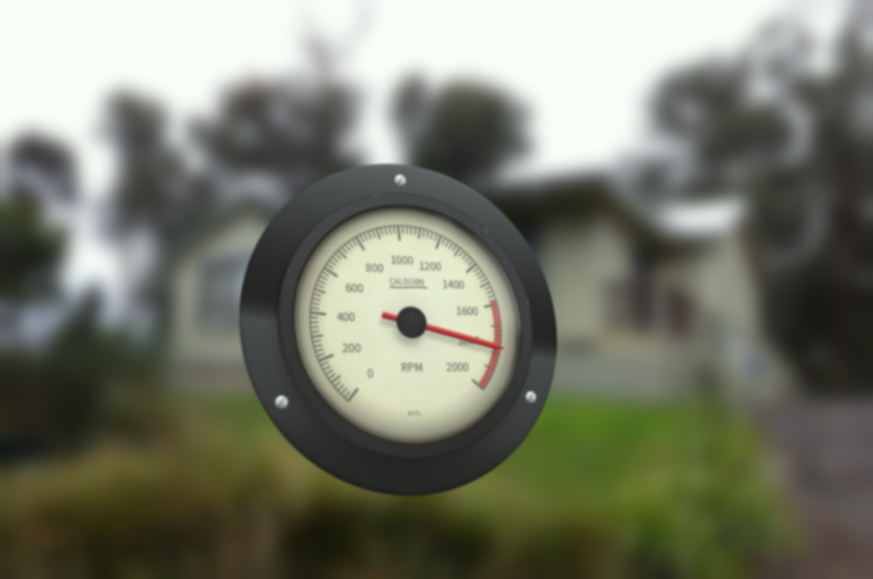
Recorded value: 1800
